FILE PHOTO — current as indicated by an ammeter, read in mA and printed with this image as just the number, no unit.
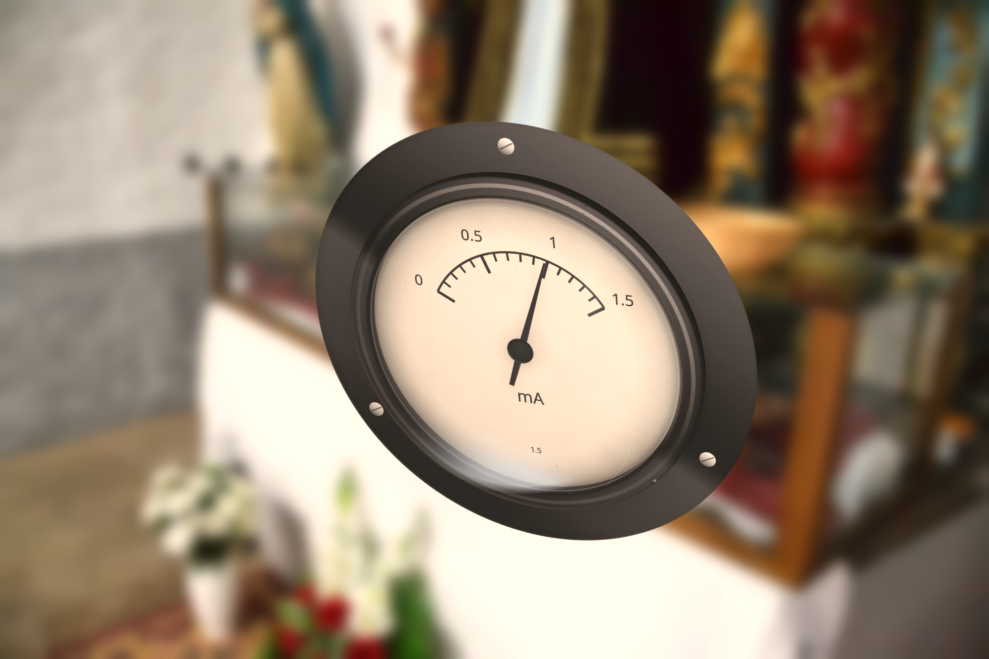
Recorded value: 1
